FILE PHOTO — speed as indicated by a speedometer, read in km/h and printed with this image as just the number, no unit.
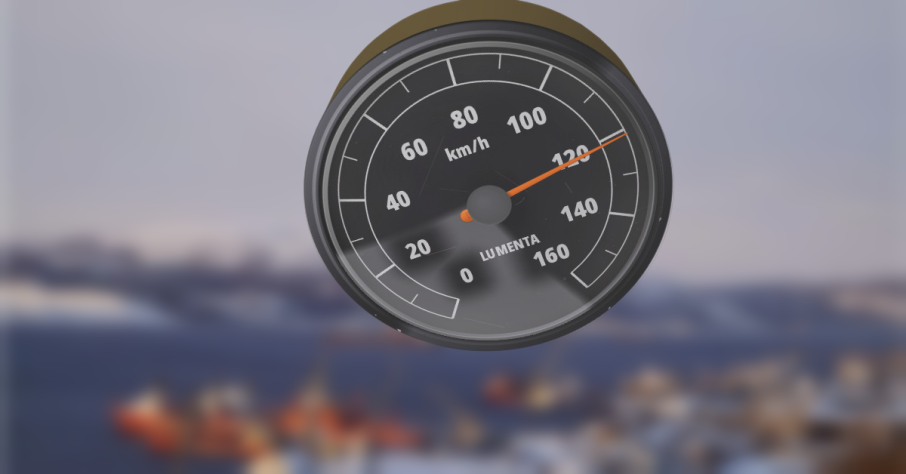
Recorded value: 120
